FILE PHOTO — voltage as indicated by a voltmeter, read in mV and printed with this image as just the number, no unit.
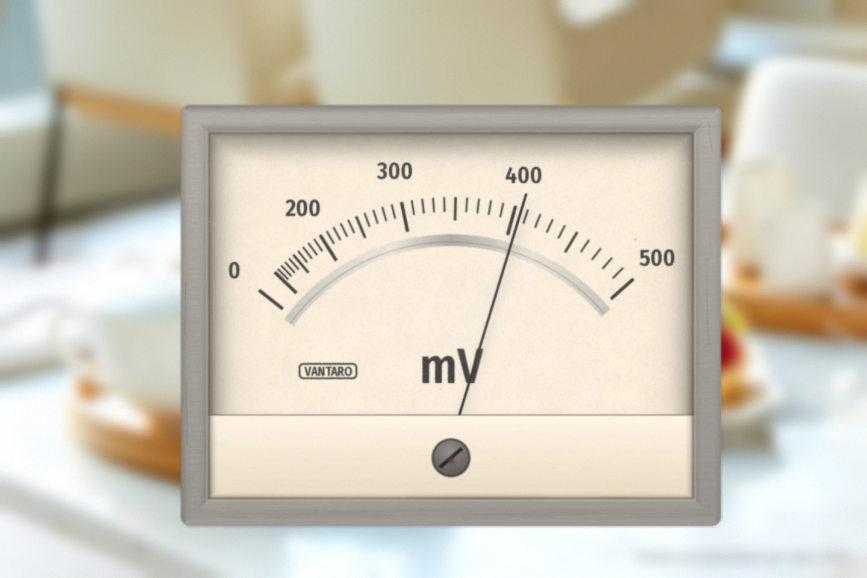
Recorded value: 405
